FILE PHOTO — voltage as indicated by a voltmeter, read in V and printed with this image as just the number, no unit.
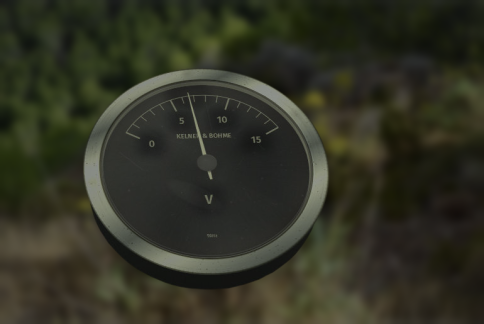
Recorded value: 6.5
